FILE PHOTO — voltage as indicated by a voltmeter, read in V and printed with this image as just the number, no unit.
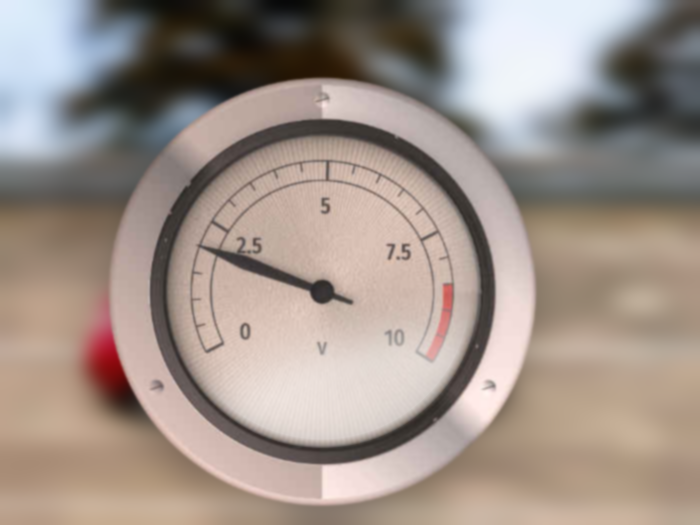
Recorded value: 2
